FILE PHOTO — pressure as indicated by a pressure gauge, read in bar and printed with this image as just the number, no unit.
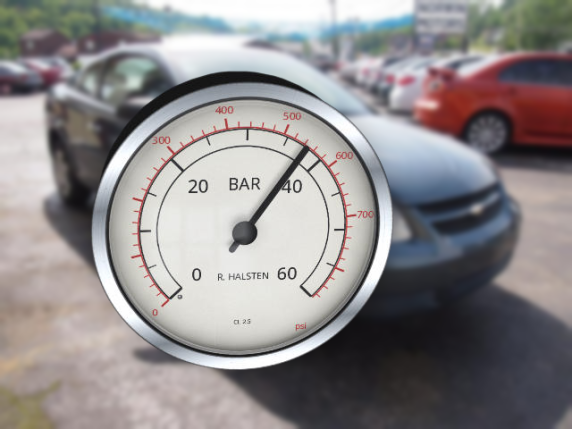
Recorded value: 37.5
